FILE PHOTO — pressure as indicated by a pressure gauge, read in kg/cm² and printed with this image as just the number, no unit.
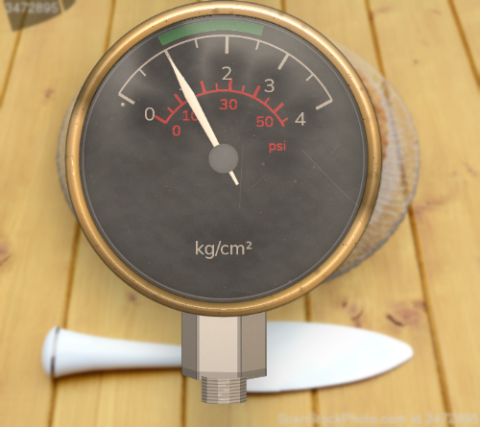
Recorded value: 1
